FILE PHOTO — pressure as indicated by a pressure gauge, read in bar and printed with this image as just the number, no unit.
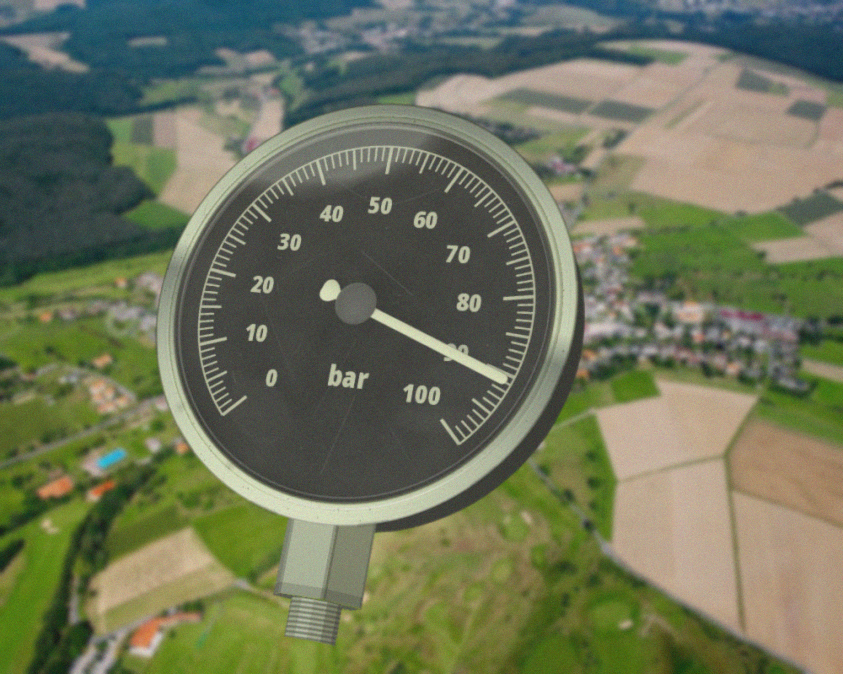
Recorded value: 91
